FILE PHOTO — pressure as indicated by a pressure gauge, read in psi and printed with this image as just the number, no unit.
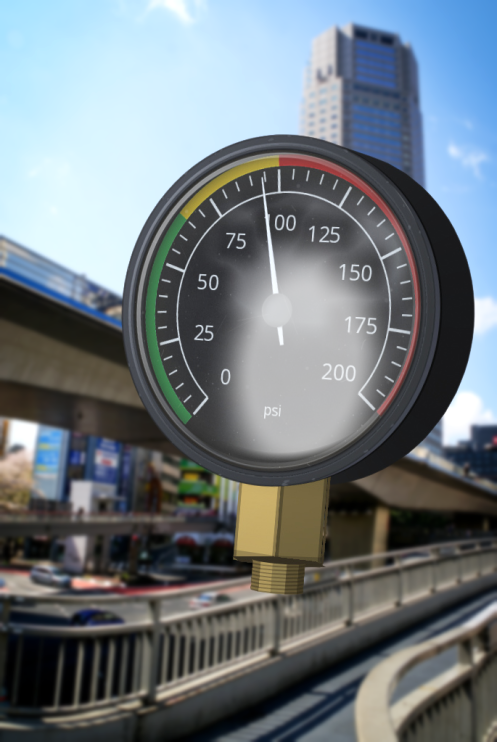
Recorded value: 95
